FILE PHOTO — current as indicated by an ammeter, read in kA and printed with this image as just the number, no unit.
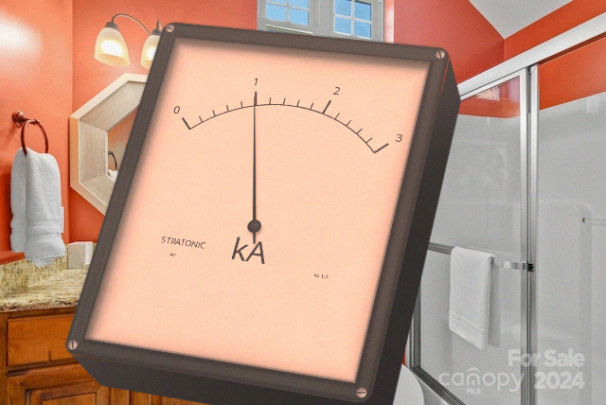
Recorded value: 1
